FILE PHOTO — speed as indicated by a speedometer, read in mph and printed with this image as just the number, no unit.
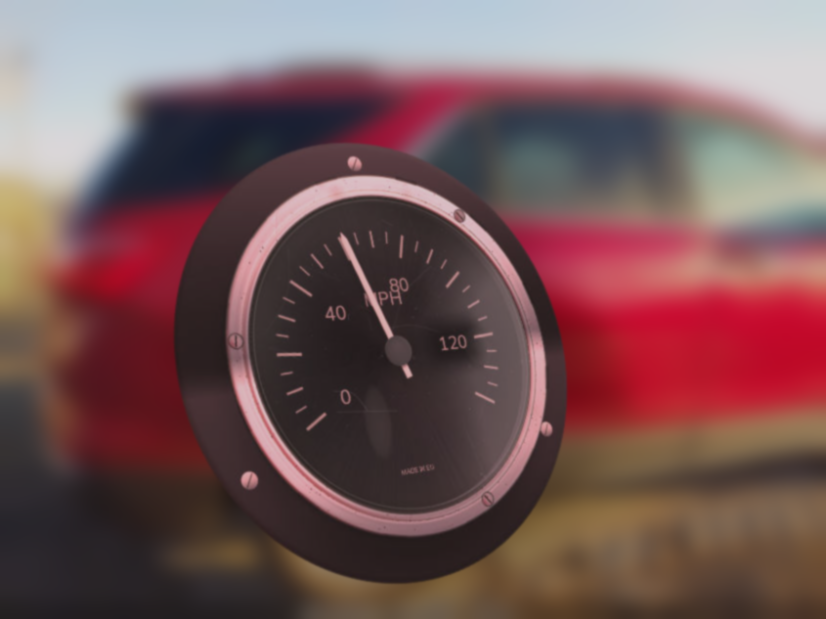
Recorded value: 60
